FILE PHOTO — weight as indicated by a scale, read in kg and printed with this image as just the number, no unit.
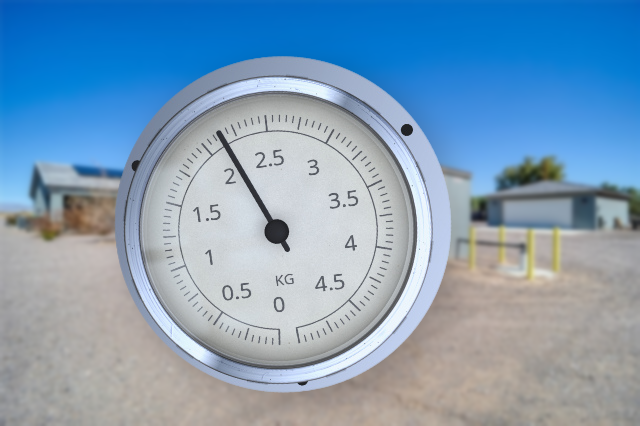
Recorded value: 2.15
